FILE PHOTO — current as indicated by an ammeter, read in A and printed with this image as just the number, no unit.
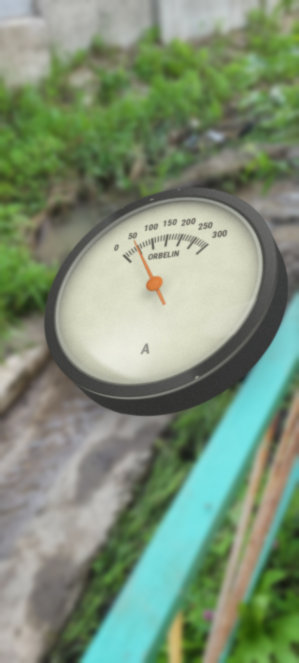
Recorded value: 50
